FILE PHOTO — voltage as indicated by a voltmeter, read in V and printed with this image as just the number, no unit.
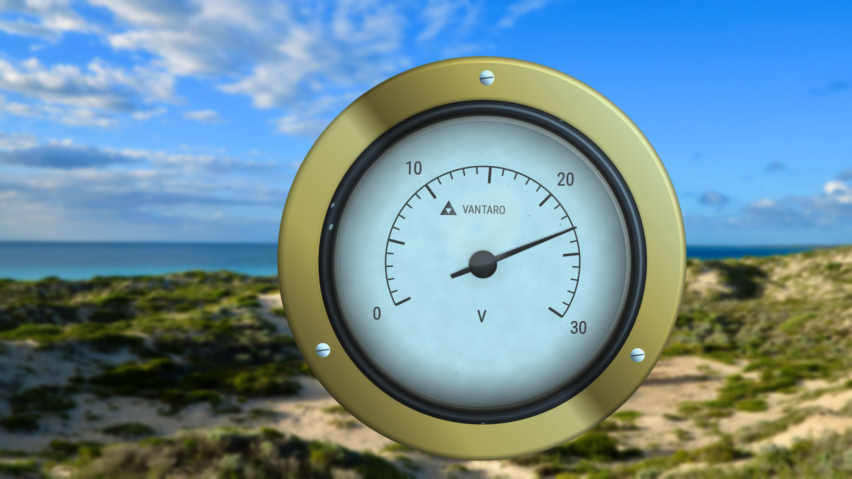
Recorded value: 23
